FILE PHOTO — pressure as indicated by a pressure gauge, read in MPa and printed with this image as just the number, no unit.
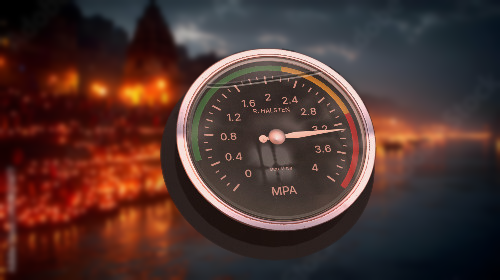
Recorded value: 3.3
